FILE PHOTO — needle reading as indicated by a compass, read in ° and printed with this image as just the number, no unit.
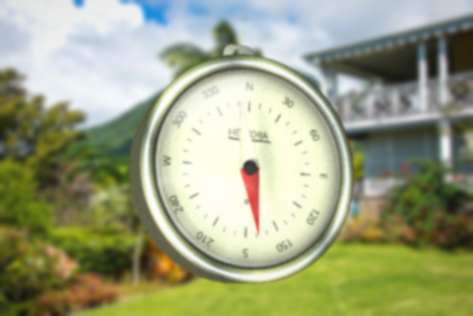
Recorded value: 170
